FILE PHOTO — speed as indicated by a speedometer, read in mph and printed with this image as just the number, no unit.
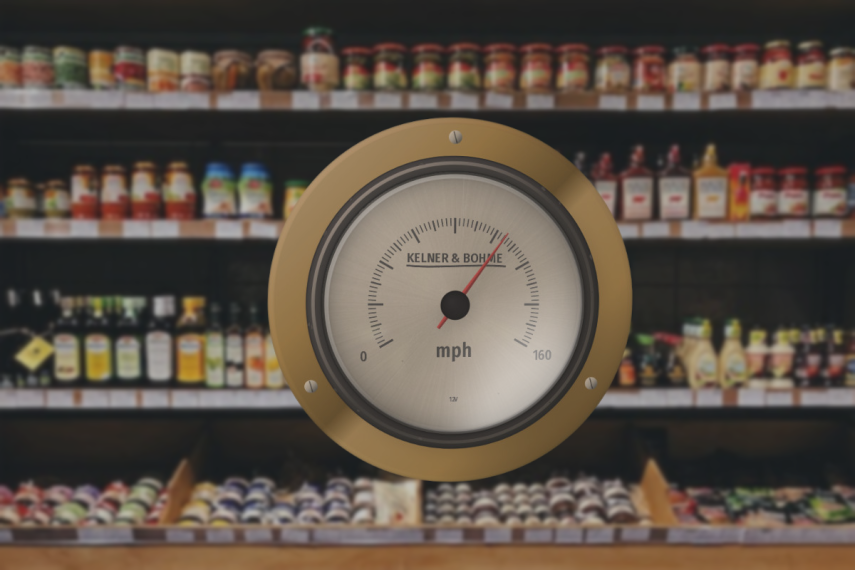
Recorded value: 104
